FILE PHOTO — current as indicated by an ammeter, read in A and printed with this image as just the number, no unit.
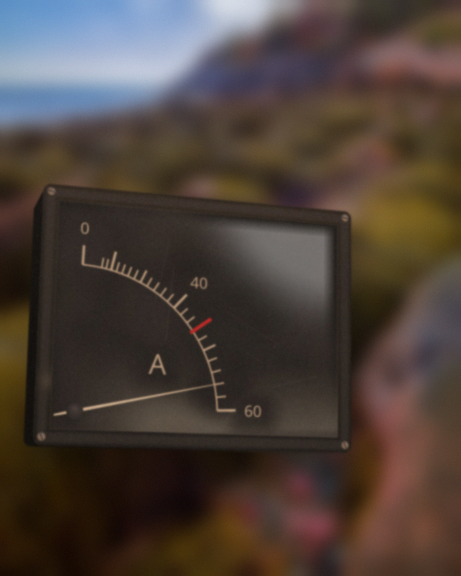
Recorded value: 56
